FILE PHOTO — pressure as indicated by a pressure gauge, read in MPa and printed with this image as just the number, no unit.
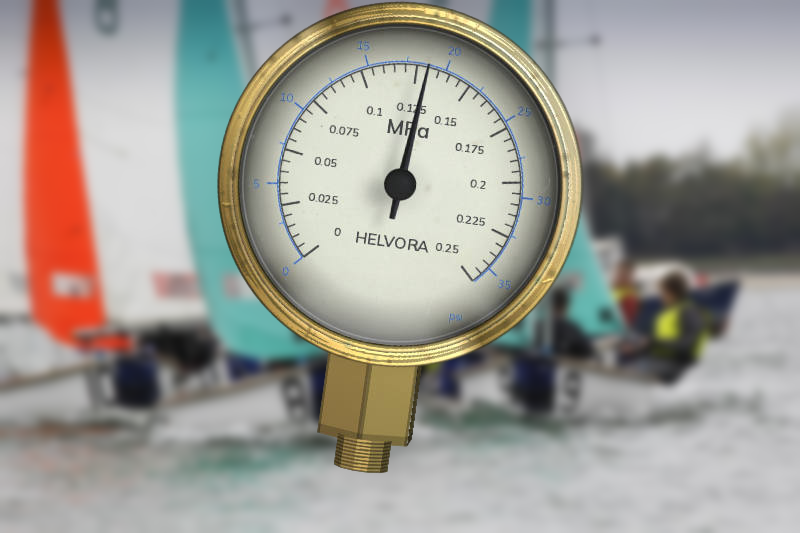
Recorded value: 0.13
